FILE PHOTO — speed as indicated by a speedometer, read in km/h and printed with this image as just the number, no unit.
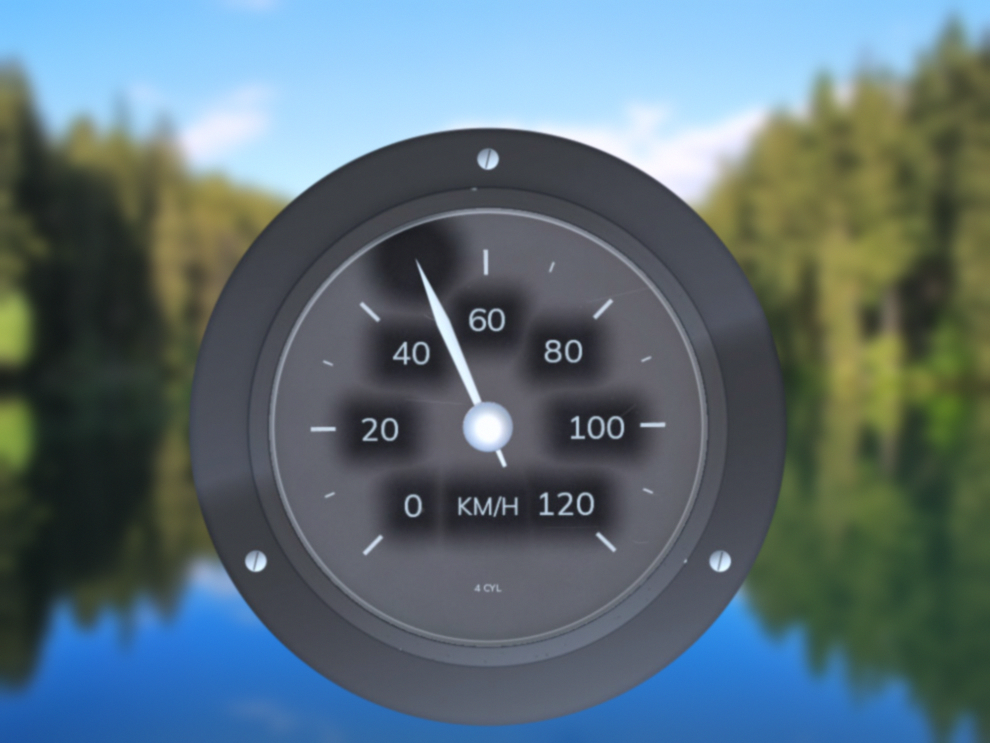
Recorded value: 50
